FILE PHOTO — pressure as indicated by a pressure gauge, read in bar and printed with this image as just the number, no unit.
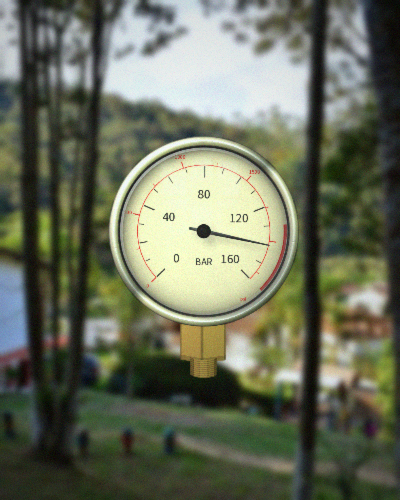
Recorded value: 140
